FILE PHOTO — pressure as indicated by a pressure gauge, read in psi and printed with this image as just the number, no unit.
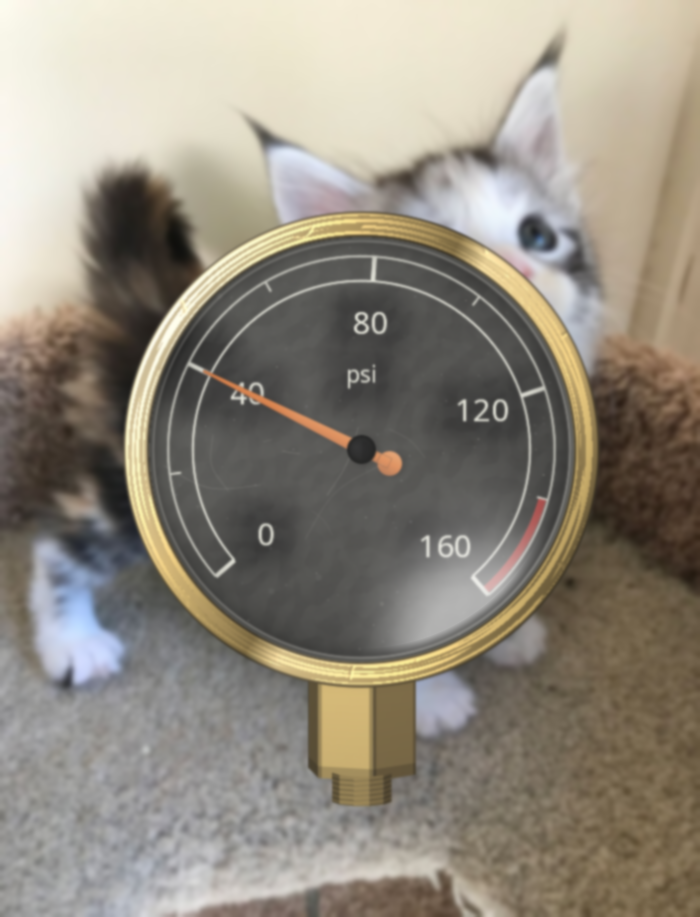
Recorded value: 40
